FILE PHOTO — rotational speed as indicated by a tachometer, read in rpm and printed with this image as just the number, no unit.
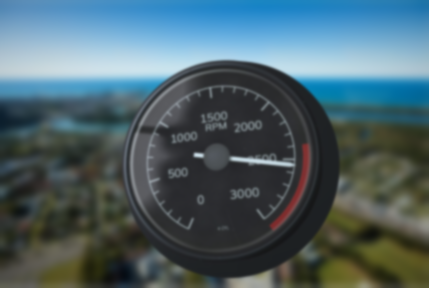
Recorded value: 2550
